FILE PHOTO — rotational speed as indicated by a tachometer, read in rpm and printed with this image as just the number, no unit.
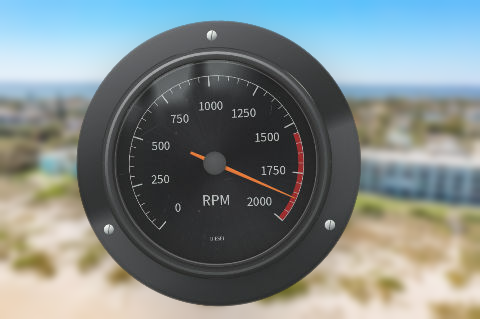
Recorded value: 1875
